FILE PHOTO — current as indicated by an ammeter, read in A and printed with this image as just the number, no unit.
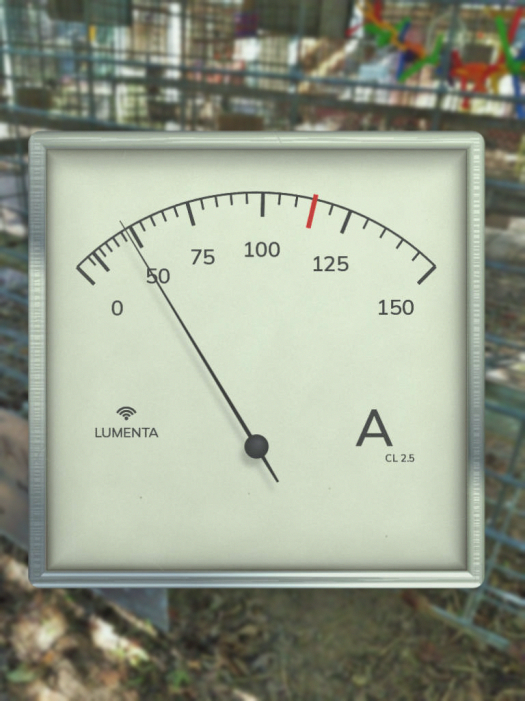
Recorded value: 47.5
